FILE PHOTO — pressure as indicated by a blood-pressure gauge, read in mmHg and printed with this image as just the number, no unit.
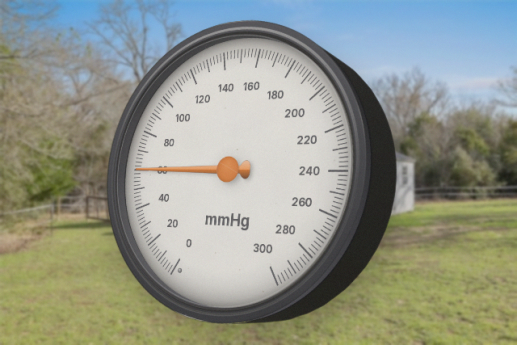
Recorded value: 60
